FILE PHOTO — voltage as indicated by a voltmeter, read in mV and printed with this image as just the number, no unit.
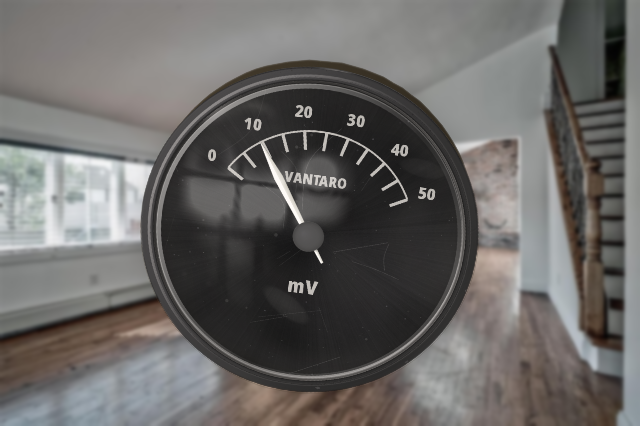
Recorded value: 10
